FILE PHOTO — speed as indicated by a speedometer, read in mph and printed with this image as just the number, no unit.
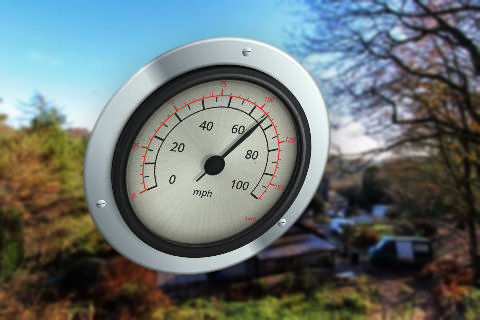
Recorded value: 65
